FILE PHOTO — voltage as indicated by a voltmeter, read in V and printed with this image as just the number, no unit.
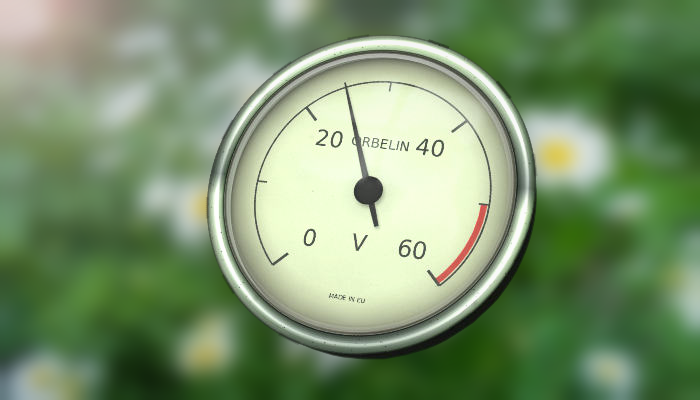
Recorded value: 25
